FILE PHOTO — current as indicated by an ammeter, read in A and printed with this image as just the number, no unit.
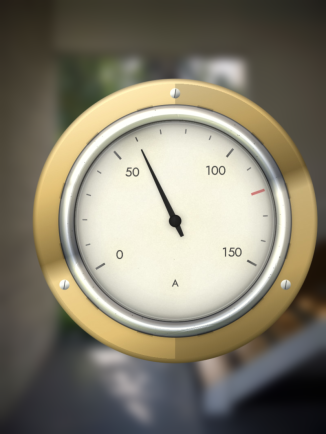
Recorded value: 60
